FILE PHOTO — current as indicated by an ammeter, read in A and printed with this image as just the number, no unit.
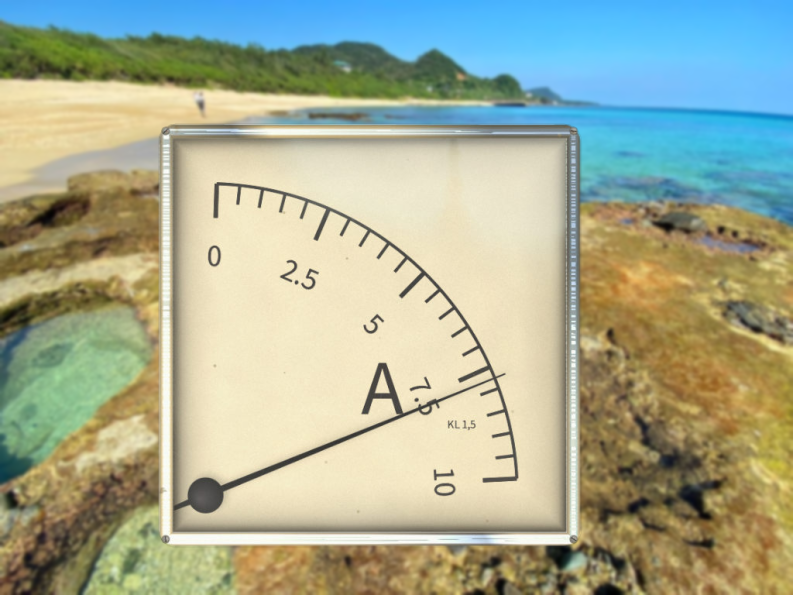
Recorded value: 7.75
